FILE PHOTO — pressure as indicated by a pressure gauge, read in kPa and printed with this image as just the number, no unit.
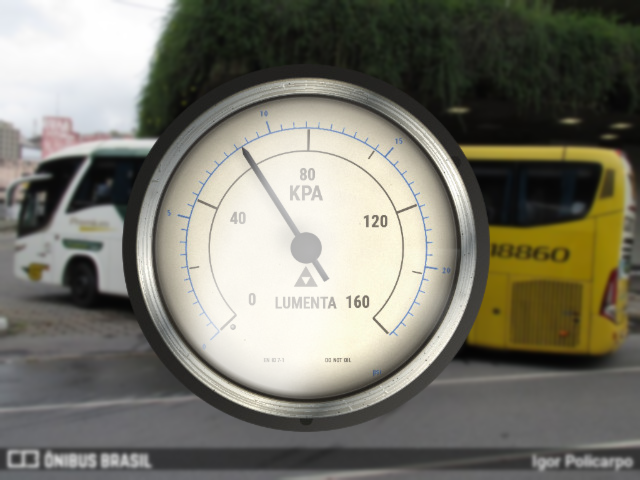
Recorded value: 60
